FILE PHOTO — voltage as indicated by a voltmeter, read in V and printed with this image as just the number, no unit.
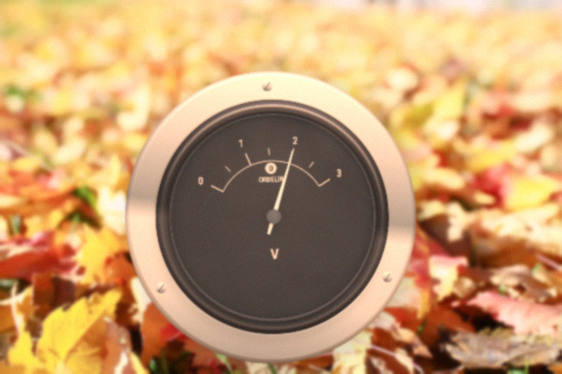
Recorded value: 2
